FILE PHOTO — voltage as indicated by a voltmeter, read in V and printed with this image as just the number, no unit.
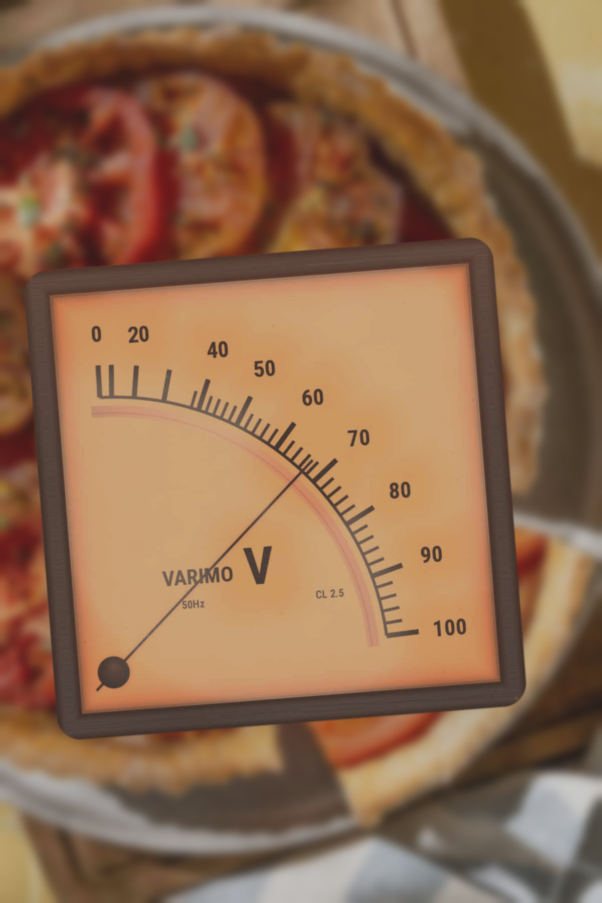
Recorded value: 67
